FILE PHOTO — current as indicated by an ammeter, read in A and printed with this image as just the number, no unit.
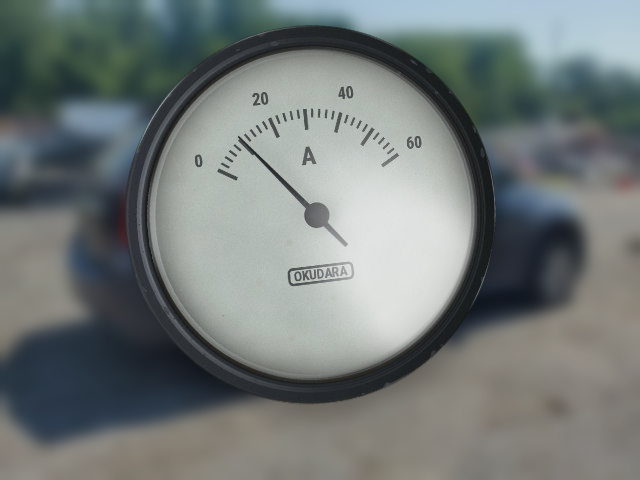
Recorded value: 10
